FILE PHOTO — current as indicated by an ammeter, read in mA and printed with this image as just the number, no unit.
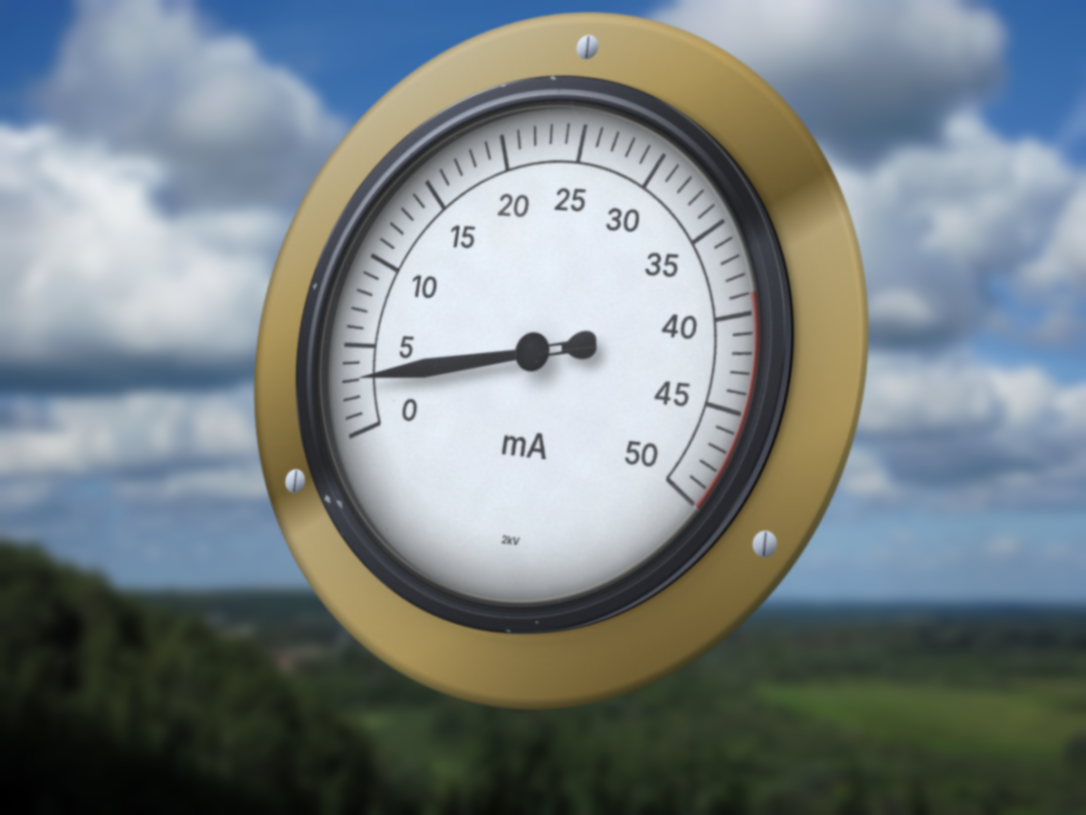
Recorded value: 3
